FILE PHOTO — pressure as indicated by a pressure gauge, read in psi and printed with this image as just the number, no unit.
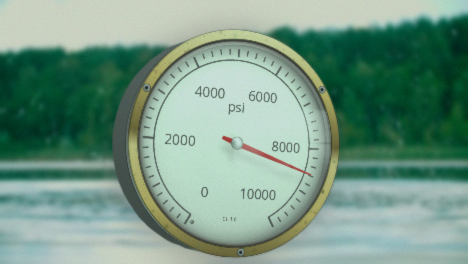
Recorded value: 8600
